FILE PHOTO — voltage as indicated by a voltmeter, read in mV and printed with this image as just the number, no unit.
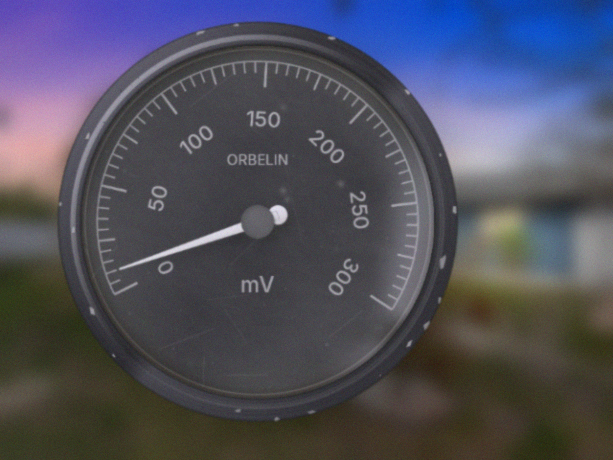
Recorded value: 10
